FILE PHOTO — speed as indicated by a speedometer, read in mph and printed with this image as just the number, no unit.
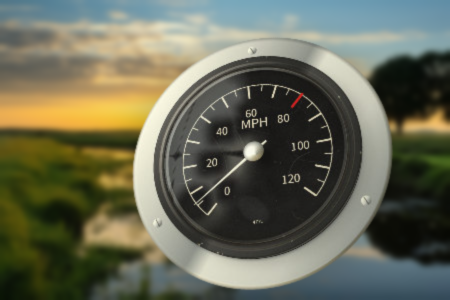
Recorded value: 5
